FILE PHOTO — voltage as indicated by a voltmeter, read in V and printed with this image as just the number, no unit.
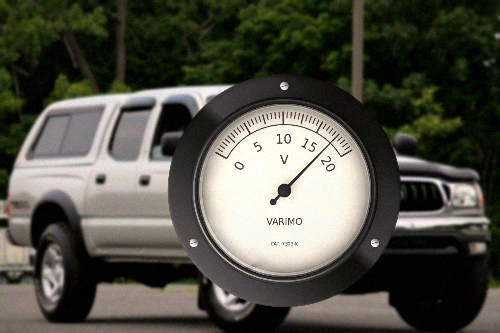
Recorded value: 17.5
